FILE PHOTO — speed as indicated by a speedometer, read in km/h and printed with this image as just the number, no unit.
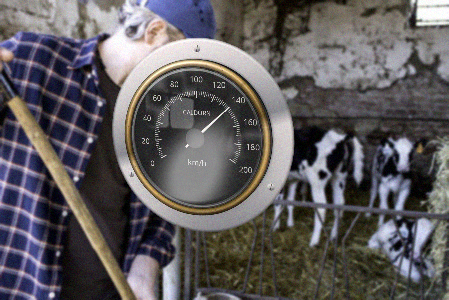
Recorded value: 140
